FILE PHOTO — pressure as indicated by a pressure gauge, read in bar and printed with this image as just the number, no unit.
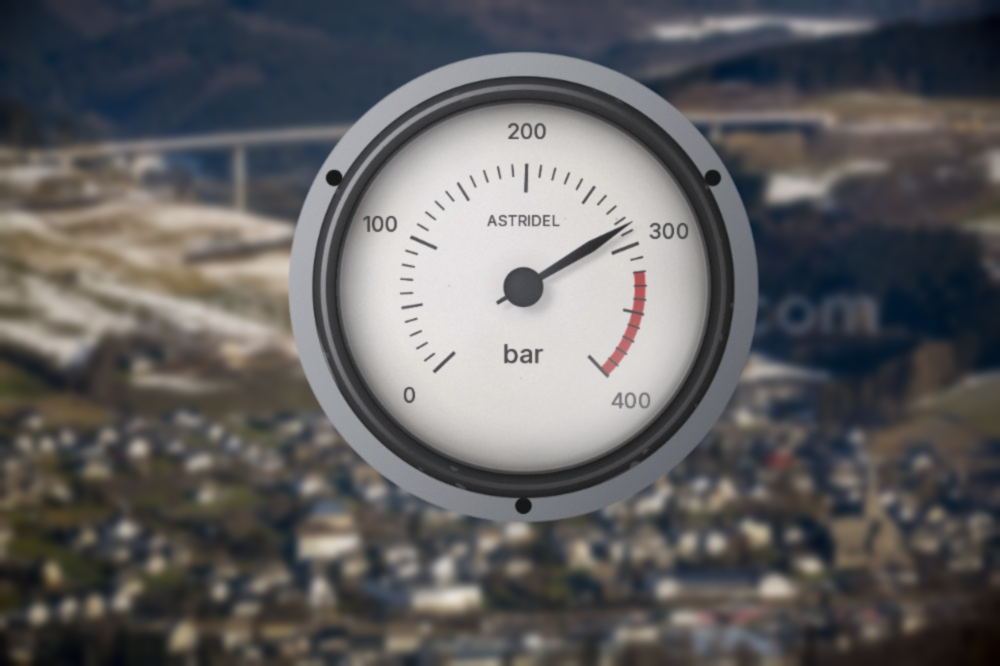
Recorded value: 285
